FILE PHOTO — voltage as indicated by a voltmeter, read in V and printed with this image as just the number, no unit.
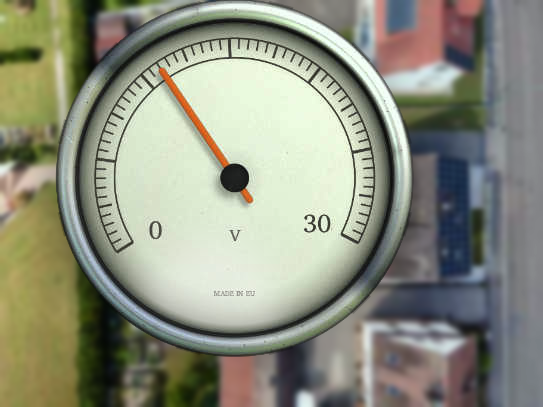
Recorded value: 11
